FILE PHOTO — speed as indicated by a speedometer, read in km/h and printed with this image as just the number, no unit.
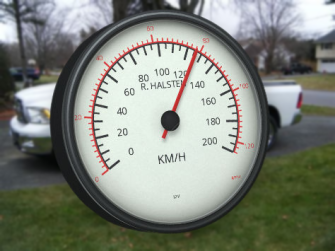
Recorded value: 125
